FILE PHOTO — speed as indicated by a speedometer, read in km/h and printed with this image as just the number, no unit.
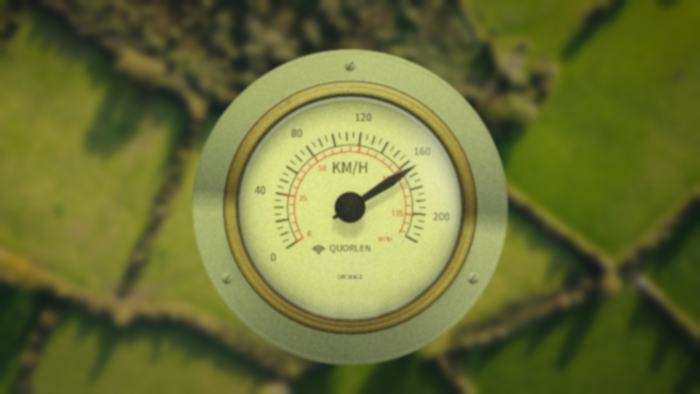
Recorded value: 165
